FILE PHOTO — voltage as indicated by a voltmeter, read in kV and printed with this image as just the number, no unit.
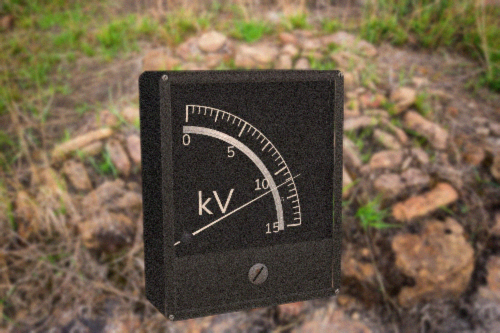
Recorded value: 11
